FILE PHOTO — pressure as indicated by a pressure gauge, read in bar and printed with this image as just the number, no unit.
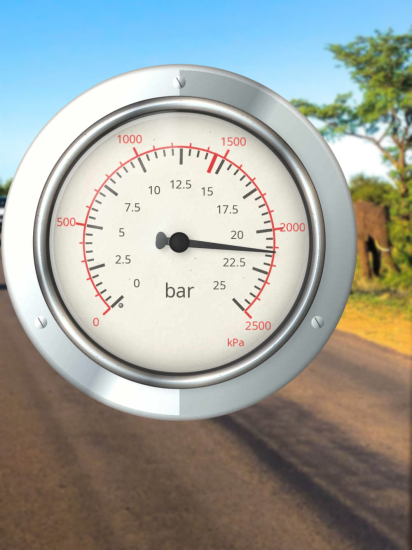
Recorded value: 21.25
